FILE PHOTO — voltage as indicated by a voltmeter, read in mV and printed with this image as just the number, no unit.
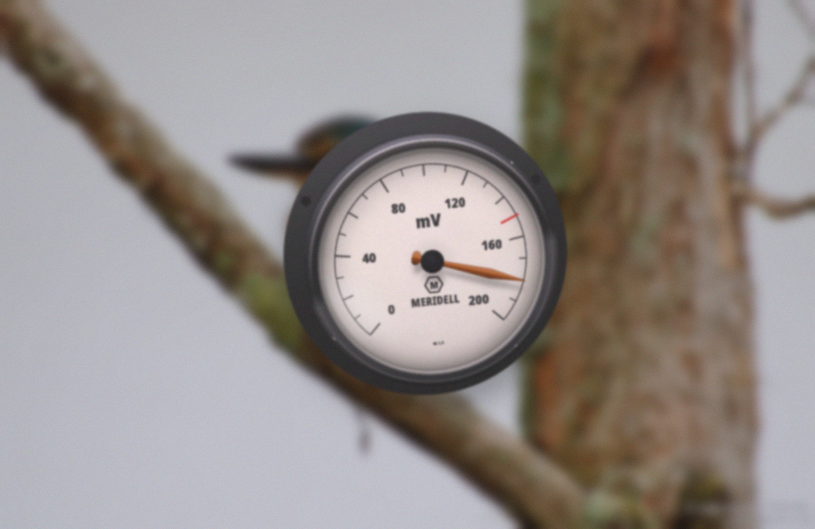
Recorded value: 180
